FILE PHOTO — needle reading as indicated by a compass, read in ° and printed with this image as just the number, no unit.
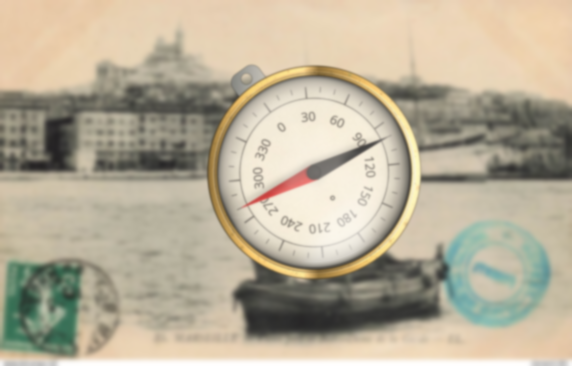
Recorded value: 280
